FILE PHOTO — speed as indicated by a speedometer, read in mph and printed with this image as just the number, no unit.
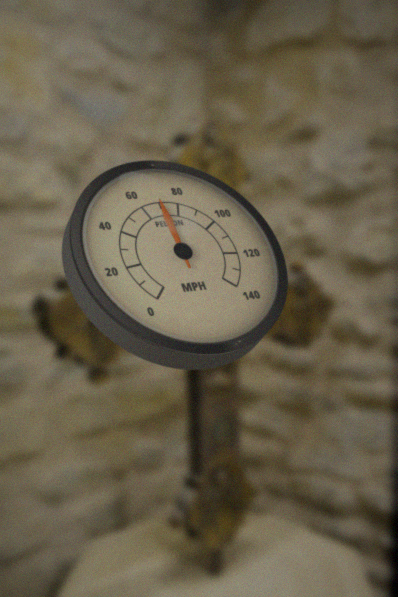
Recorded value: 70
